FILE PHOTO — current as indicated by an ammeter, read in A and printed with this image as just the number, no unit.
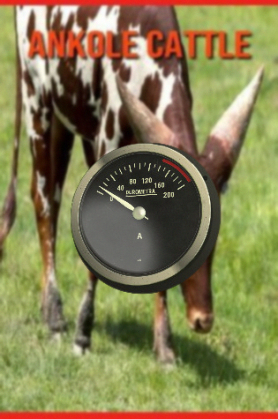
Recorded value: 10
